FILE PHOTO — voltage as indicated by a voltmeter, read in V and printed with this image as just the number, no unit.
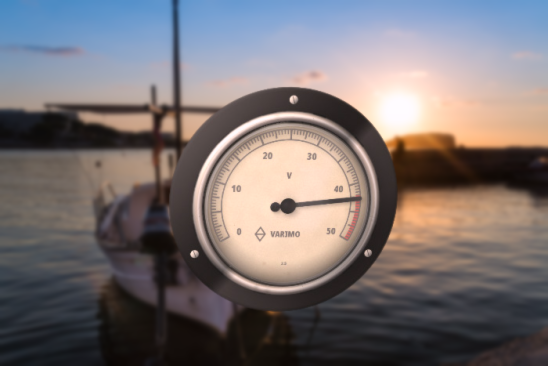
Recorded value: 42.5
